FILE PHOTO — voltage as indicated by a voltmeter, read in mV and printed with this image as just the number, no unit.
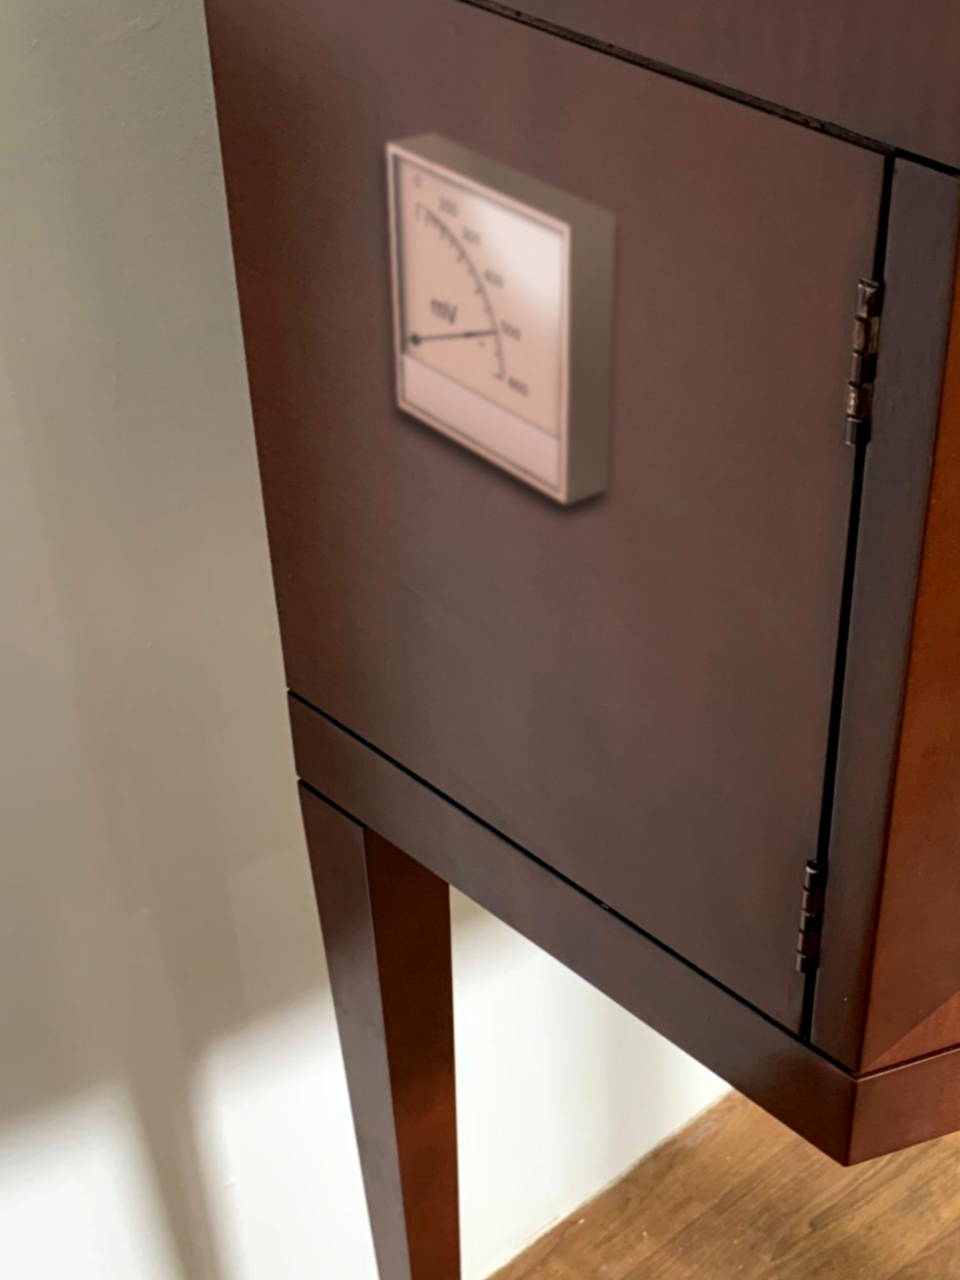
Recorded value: 500
